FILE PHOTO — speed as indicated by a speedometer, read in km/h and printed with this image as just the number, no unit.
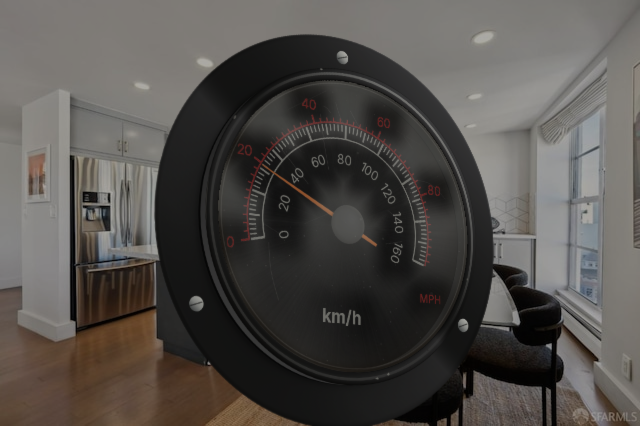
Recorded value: 30
